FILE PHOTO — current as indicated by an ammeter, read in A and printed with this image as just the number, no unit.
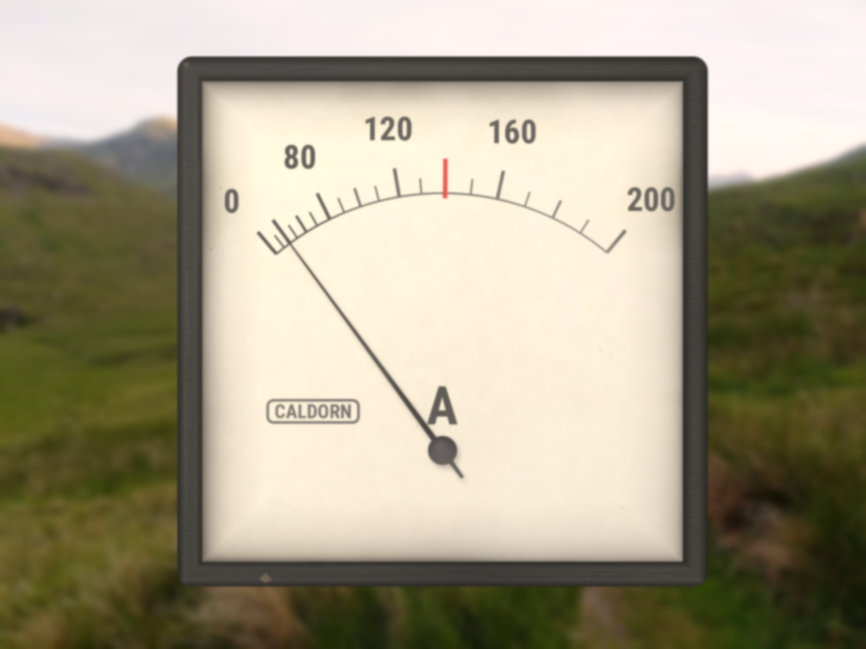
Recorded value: 40
